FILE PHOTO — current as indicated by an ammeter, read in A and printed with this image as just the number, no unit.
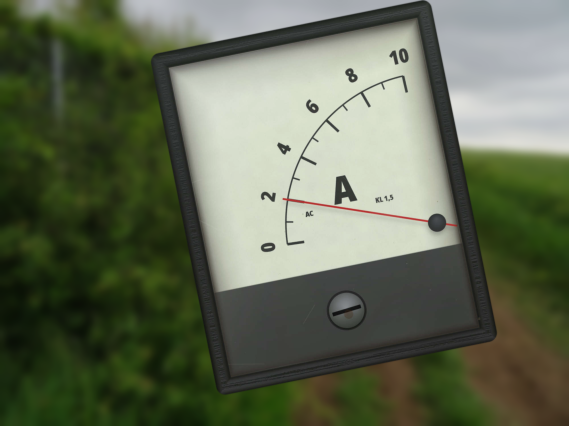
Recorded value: 2
